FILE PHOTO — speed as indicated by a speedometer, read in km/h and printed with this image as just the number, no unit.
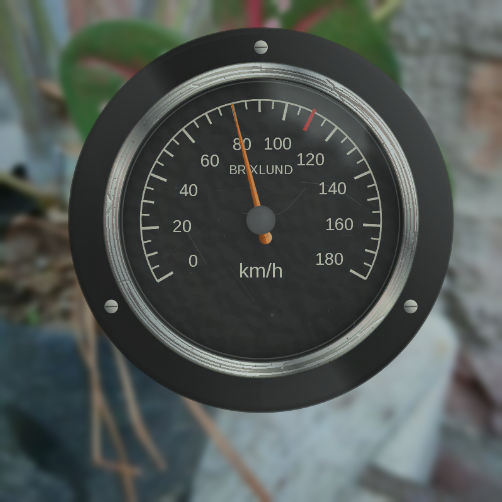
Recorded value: 80
